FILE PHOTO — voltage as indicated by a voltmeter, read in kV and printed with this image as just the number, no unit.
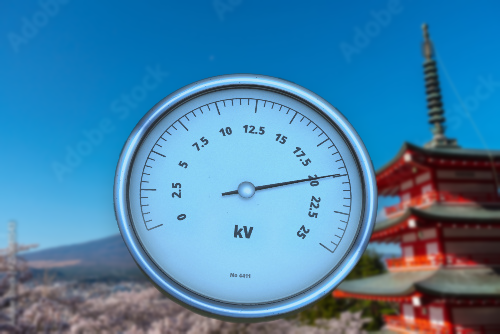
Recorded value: 20
